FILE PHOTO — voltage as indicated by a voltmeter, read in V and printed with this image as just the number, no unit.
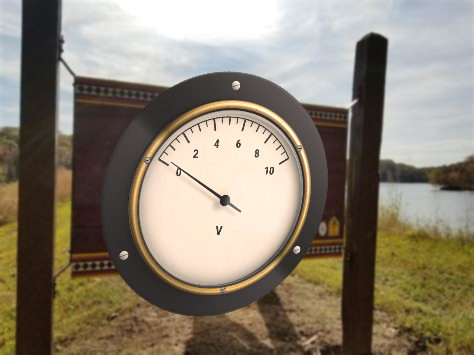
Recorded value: 0.25
